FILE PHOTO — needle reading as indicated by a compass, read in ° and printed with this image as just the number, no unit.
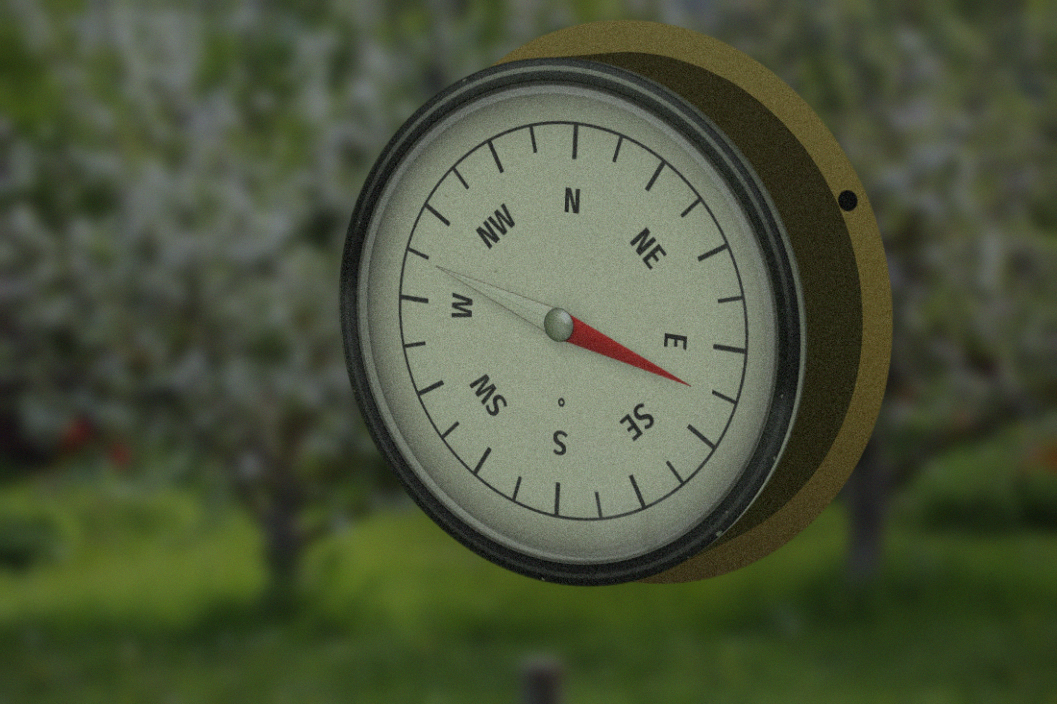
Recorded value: 105
